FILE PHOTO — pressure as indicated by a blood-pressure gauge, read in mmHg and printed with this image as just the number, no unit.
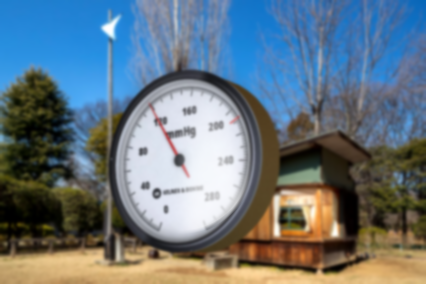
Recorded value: 120
